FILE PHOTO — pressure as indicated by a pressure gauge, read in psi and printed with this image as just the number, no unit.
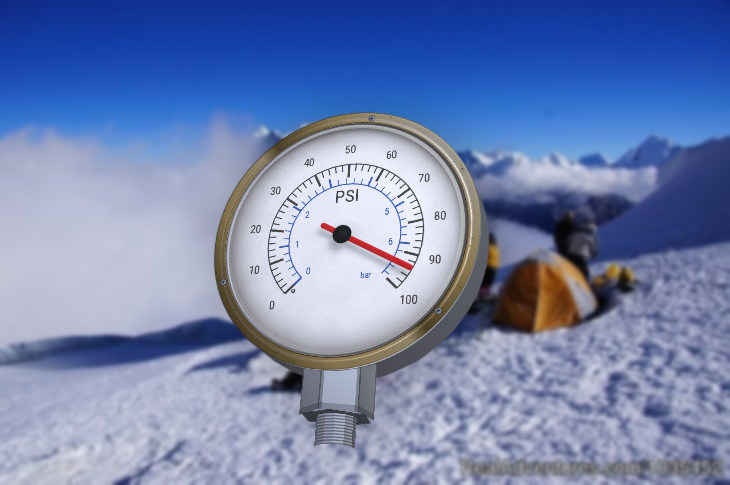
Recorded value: 94
